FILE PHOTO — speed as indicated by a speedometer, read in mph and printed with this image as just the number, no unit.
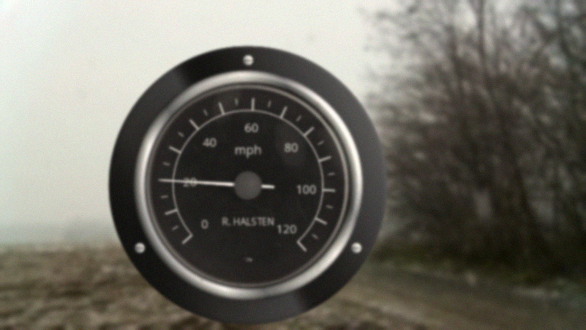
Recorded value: 20
